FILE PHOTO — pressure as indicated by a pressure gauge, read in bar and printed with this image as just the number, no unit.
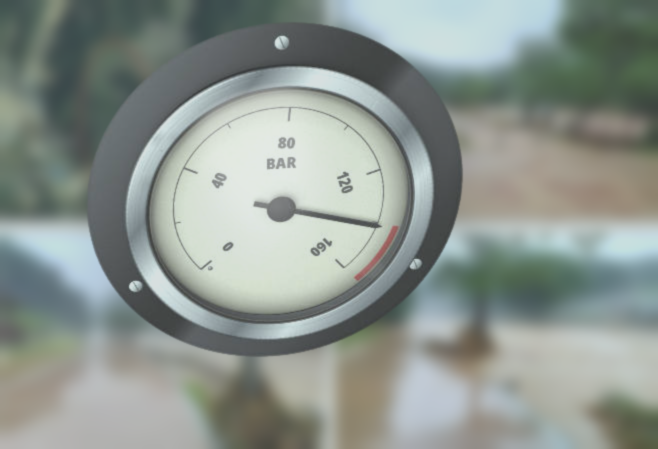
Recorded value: 140
